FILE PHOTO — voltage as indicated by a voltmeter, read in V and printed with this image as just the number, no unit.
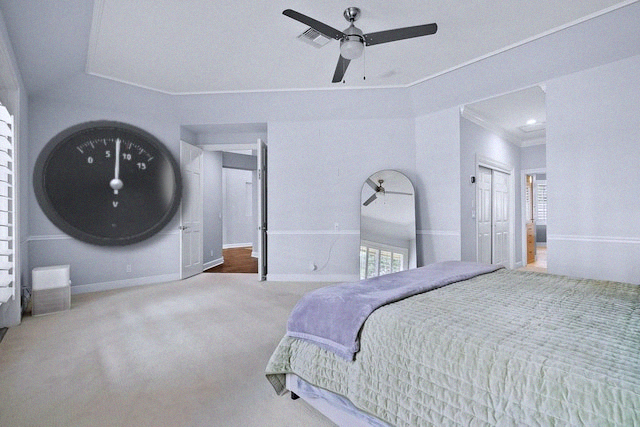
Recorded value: 7.5
